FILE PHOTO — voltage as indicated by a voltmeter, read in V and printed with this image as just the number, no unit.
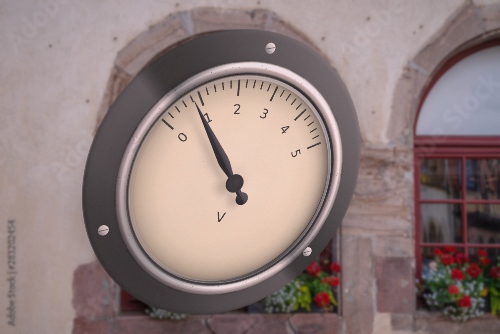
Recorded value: 0.8
